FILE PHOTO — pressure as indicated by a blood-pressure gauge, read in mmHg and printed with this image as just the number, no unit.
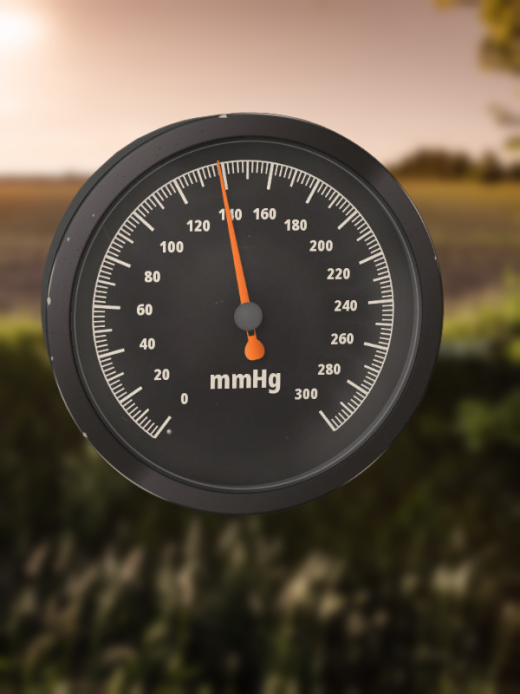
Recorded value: 138
